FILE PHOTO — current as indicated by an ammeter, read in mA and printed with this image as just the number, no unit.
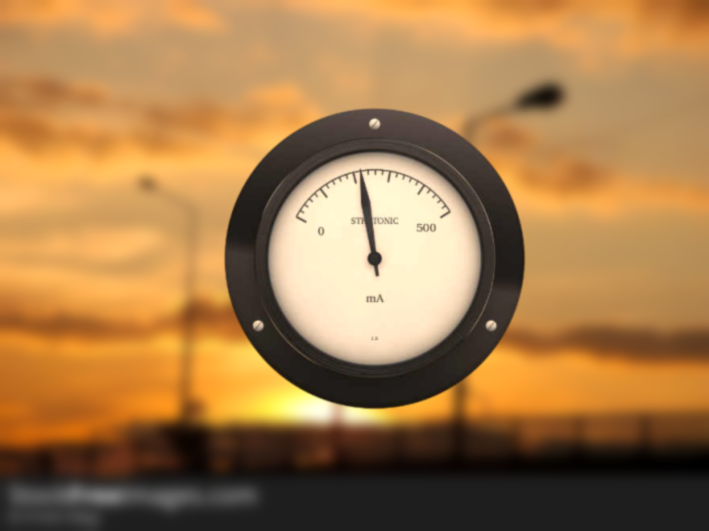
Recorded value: 220
